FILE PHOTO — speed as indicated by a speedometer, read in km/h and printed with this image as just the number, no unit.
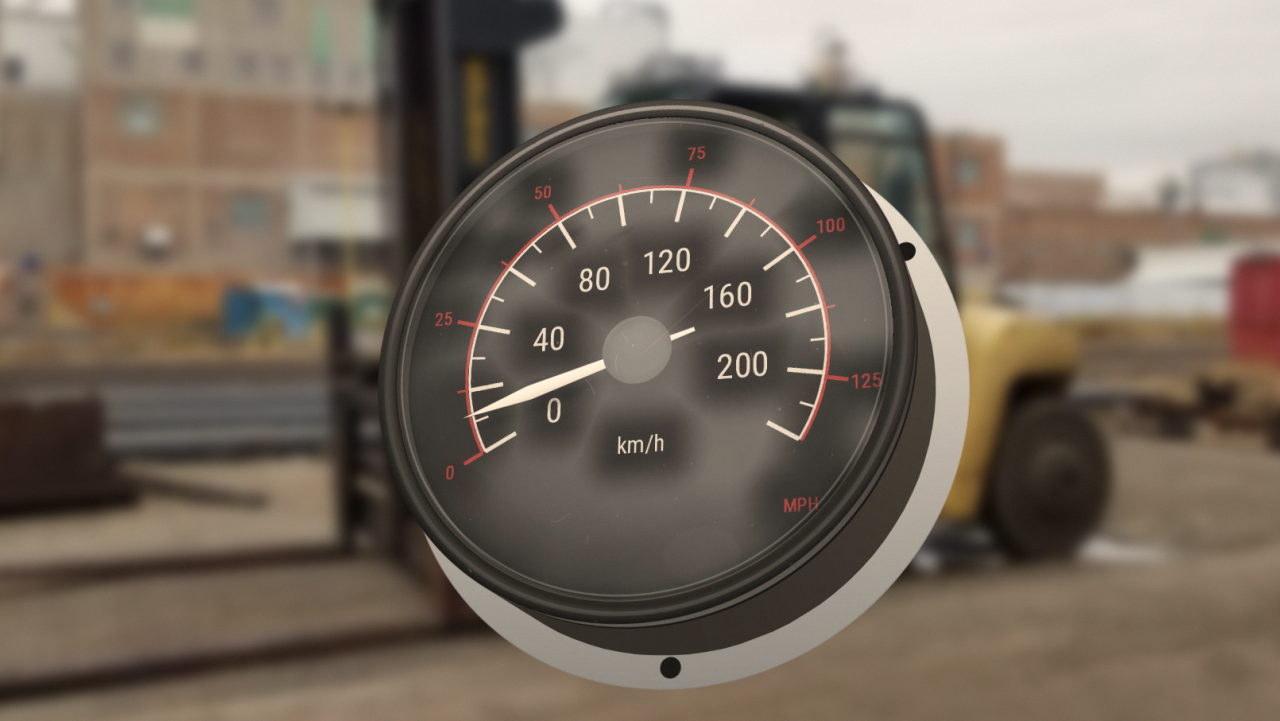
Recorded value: 10
